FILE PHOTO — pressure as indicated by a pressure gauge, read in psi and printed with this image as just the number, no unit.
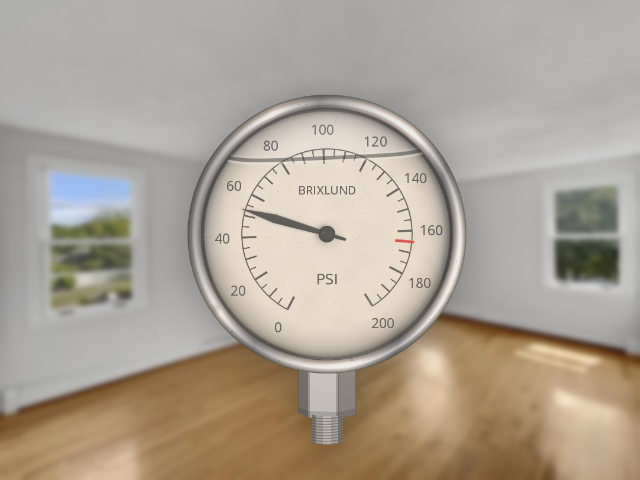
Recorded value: 52.5
